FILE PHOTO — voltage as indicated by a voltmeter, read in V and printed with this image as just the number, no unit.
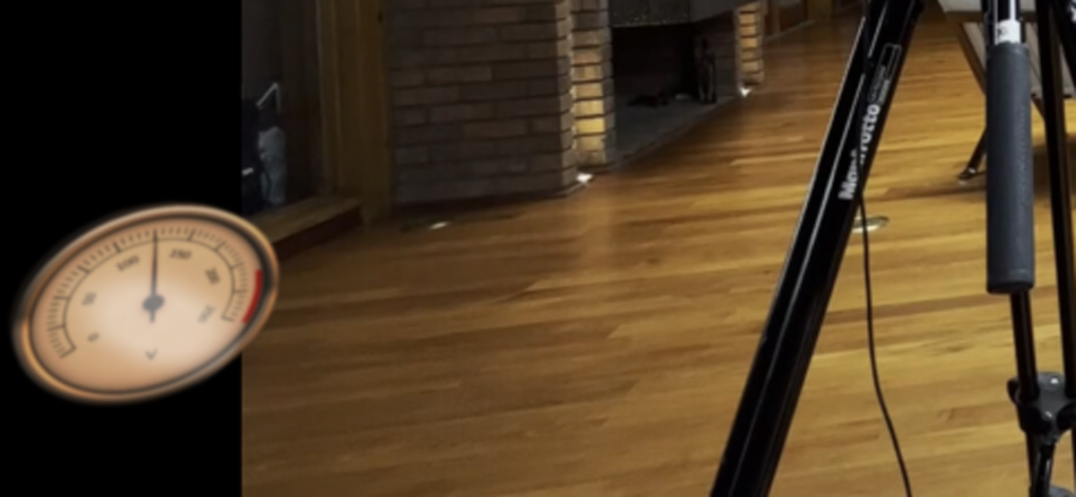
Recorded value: 125
